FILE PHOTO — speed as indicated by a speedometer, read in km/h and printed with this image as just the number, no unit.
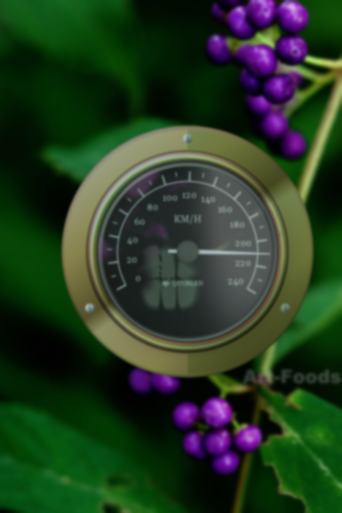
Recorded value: 210
